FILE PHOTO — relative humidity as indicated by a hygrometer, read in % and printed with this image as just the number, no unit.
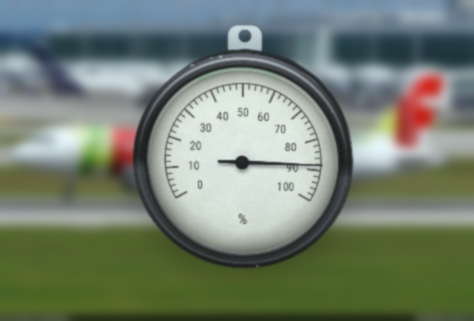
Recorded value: 88
